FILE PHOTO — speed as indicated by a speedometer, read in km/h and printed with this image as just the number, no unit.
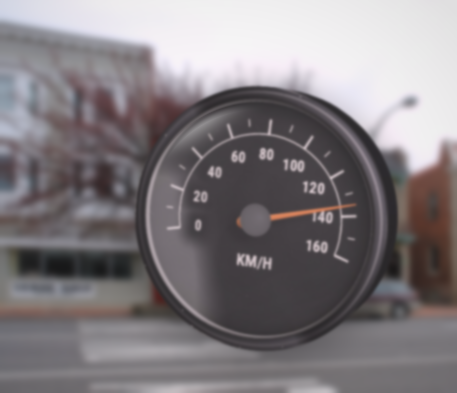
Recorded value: 135
